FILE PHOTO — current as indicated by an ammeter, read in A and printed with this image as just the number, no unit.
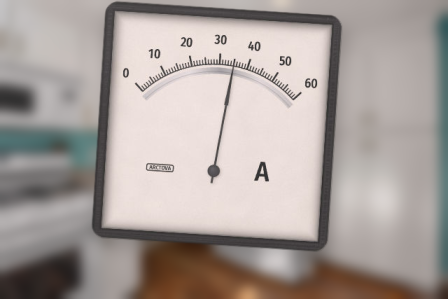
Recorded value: 35
